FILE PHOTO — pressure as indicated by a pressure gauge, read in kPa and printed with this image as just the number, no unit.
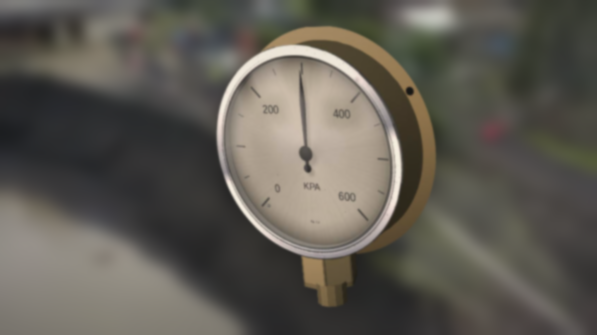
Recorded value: 300
